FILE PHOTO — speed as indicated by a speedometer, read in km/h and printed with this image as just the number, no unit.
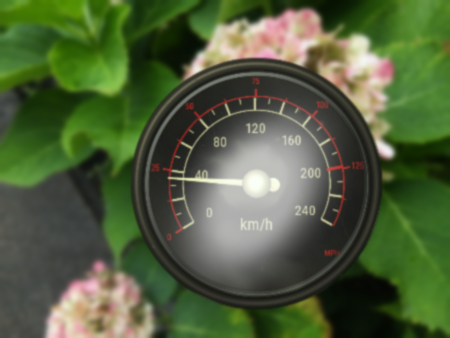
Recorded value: 35
